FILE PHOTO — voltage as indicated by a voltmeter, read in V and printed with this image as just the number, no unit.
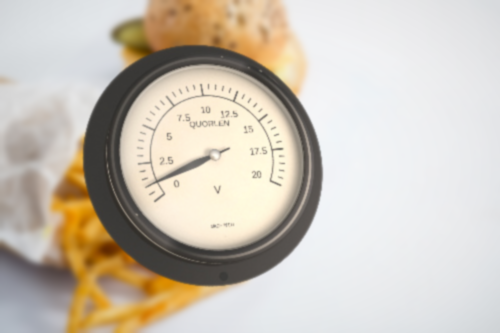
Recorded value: 1
